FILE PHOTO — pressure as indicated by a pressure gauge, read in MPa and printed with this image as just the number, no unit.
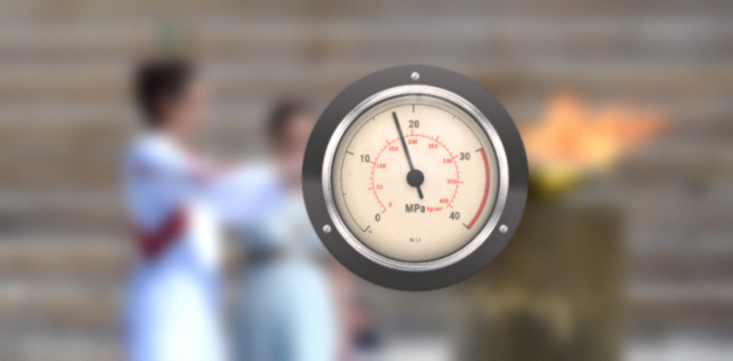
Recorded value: 17.5
